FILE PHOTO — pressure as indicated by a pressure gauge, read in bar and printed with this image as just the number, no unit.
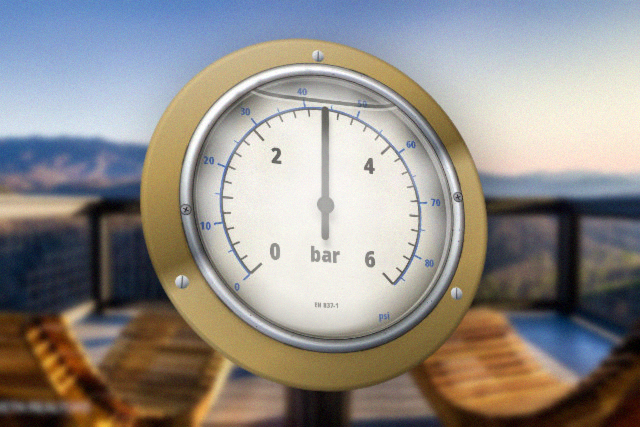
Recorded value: 3
